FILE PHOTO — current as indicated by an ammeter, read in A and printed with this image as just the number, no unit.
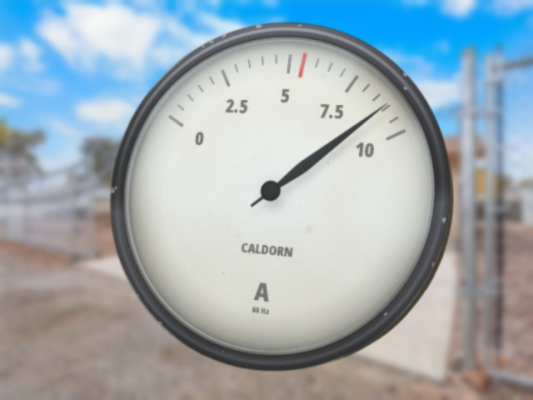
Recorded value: 9
